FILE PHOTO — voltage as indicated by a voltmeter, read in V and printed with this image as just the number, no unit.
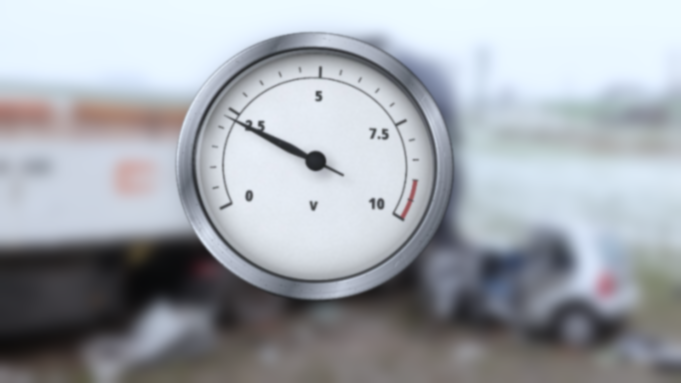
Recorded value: 2.25
